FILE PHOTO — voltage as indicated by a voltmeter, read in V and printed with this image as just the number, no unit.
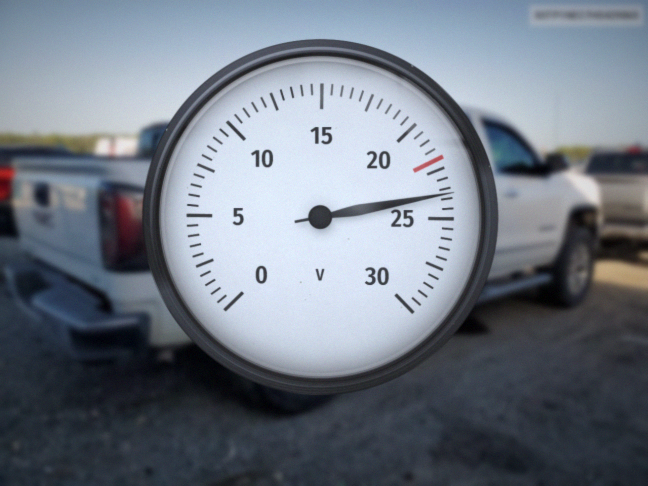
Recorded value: 23.75
